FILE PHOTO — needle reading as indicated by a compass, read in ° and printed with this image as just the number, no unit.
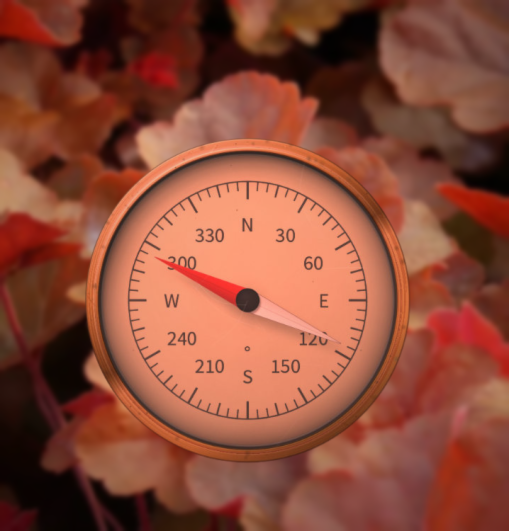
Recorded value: 295
